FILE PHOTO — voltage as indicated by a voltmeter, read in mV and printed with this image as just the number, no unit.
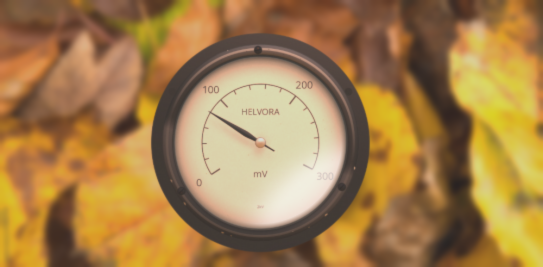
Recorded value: 80
